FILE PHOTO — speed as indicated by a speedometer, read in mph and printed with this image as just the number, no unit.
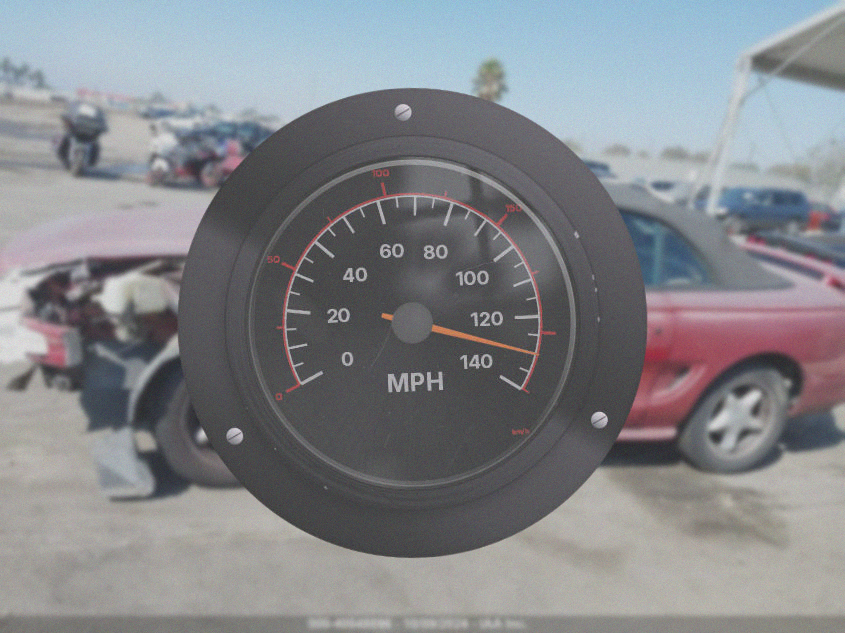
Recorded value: 130
